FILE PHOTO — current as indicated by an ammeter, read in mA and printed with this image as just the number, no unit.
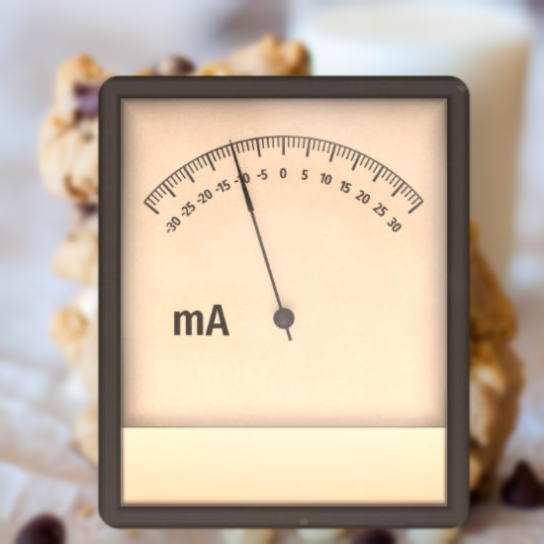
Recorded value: -10
